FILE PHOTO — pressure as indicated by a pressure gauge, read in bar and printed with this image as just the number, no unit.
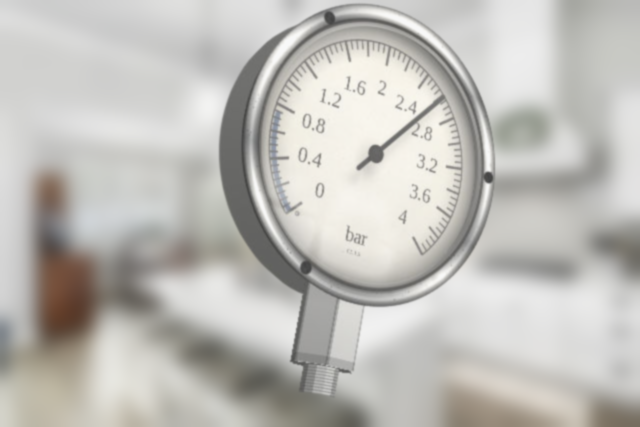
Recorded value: 2.6
